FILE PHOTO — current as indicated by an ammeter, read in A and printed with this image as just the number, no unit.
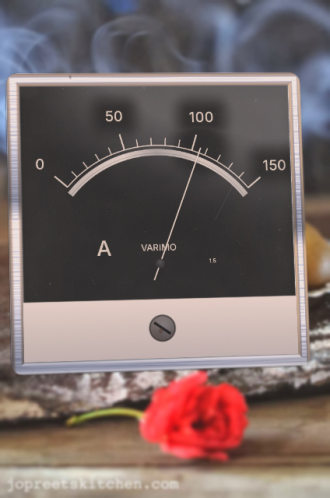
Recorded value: 105
